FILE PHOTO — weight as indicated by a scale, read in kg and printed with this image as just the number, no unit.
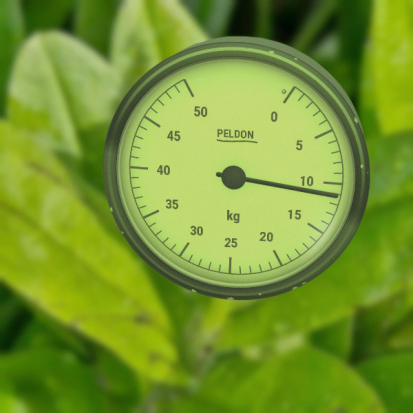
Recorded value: 11
